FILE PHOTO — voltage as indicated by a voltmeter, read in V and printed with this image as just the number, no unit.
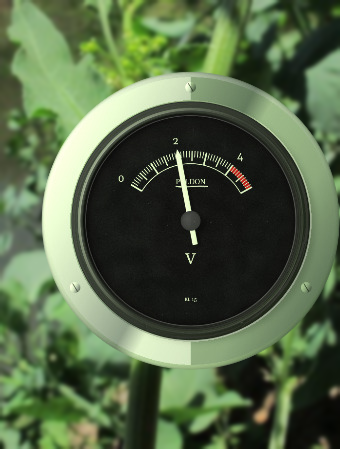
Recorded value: 2
